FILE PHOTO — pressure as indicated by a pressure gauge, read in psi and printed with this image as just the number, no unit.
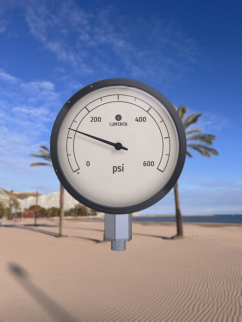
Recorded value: 125
